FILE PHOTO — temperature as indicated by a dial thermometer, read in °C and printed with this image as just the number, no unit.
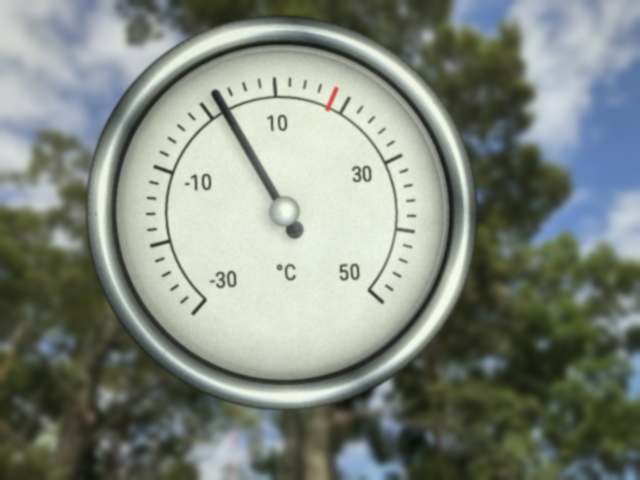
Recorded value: 2
